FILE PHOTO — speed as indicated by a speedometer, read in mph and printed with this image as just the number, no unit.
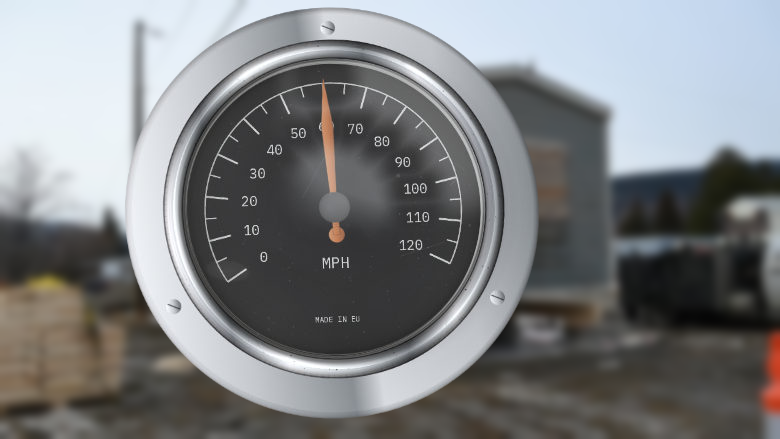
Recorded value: 60
